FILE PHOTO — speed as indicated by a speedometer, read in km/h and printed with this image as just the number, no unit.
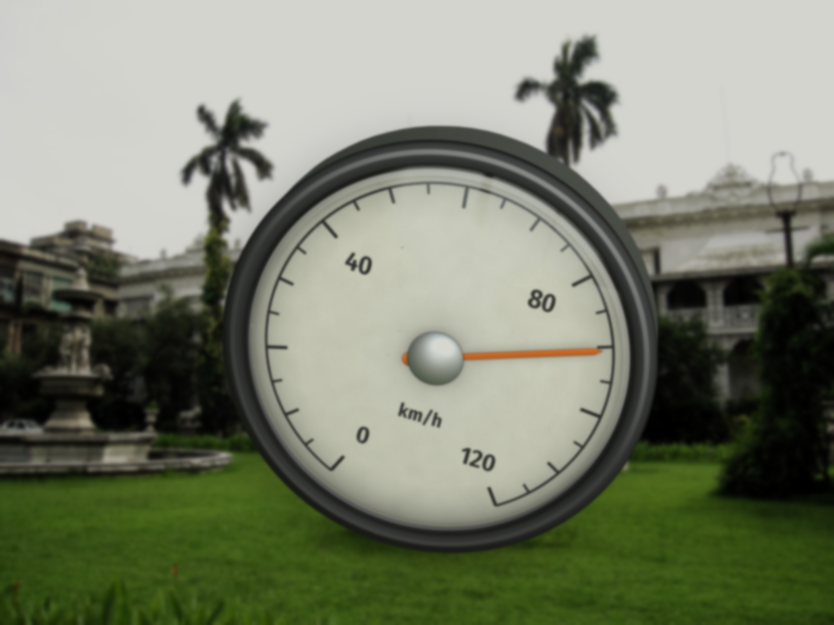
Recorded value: 90
